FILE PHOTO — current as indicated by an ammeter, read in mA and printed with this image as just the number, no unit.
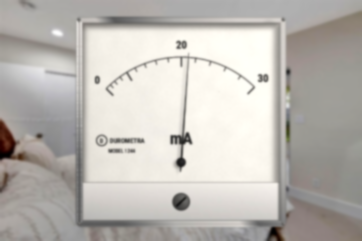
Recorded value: 21
